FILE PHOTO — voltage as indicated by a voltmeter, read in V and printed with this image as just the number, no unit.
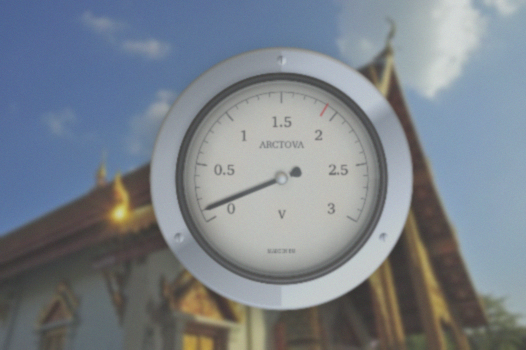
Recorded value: 0.1
